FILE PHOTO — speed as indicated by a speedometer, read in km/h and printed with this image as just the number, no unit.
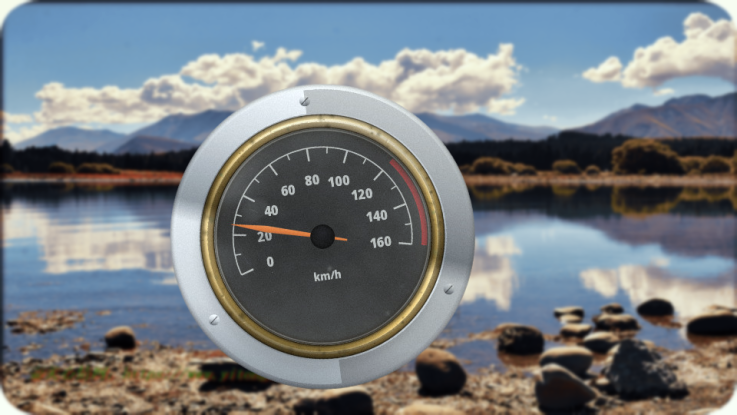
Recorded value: 25
